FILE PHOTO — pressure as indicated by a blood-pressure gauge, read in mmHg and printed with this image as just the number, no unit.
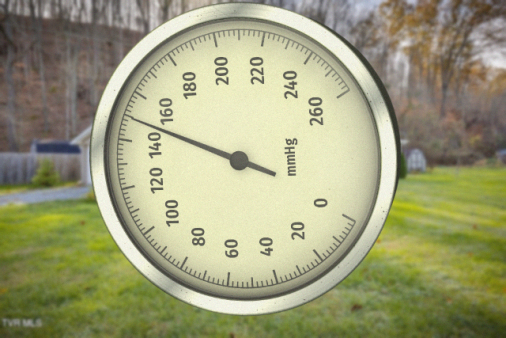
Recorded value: 150
